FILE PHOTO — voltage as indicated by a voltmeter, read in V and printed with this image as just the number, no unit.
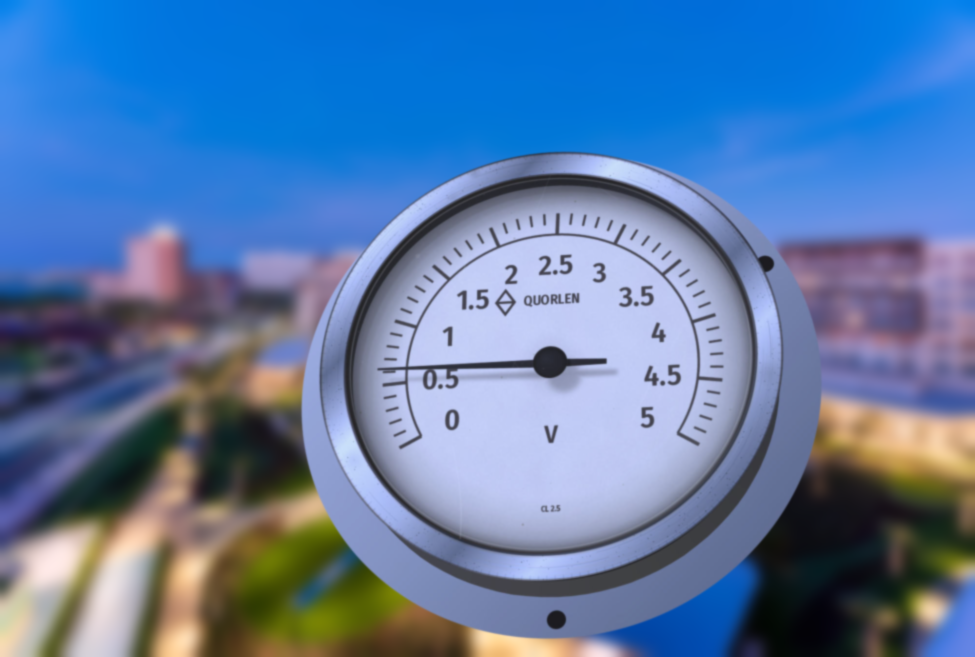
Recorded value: 0.6
